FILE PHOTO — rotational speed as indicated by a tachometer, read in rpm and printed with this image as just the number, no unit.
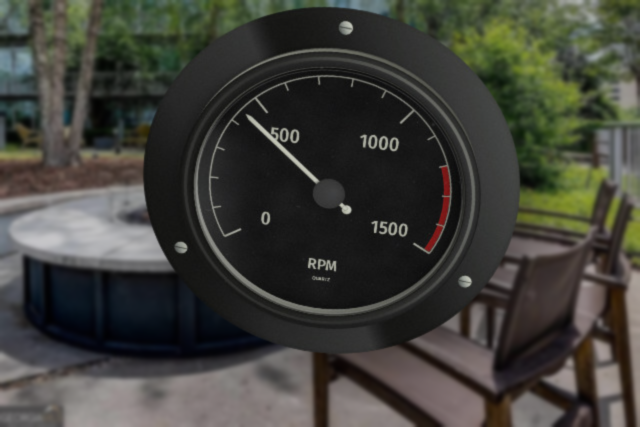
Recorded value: 450
